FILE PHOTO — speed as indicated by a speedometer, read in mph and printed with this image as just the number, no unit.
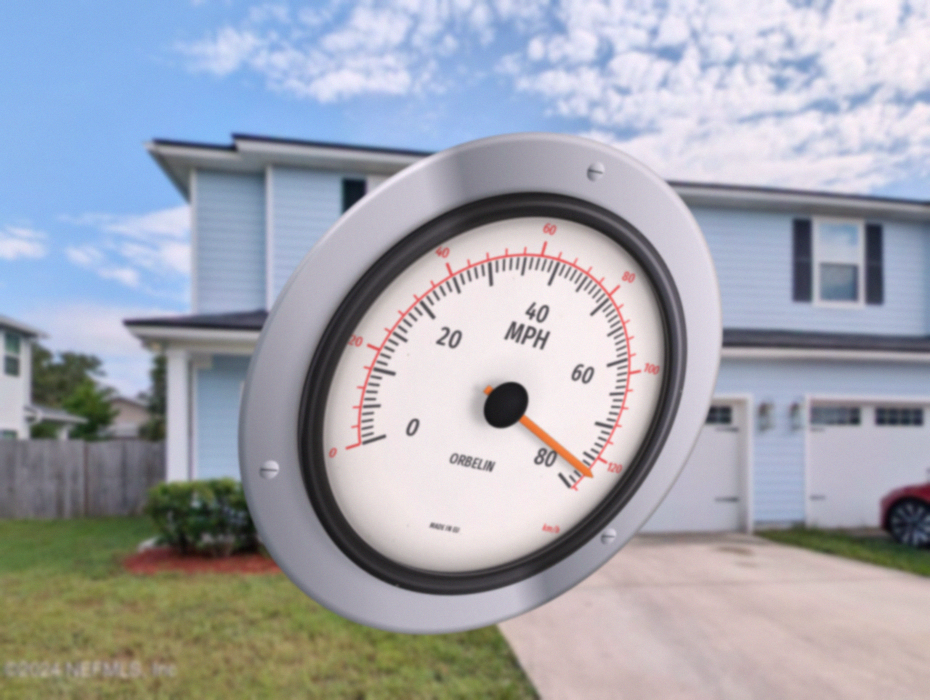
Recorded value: 77
